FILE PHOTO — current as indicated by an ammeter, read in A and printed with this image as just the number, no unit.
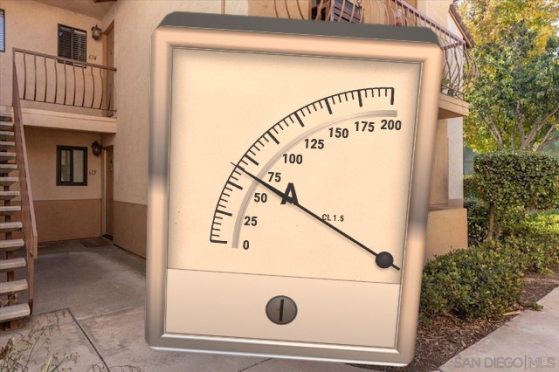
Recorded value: 65
